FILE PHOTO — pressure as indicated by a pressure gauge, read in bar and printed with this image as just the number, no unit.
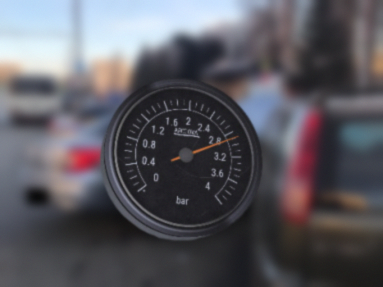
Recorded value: 2.9
